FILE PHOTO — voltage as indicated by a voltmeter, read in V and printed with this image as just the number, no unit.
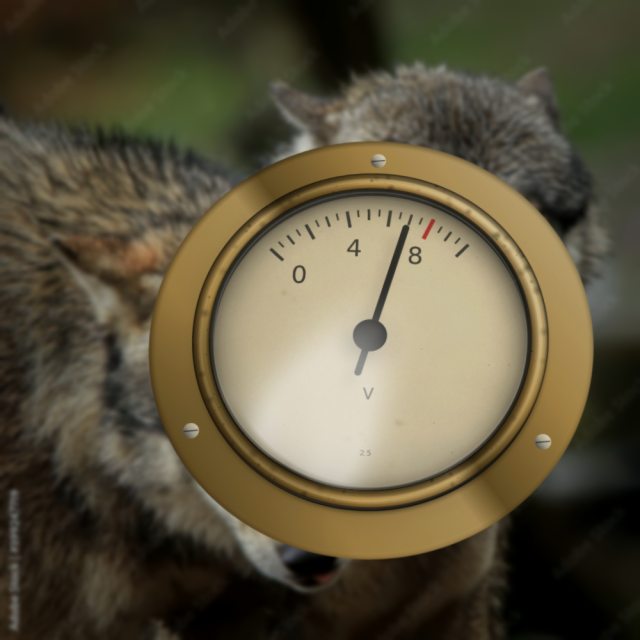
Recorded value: 7
